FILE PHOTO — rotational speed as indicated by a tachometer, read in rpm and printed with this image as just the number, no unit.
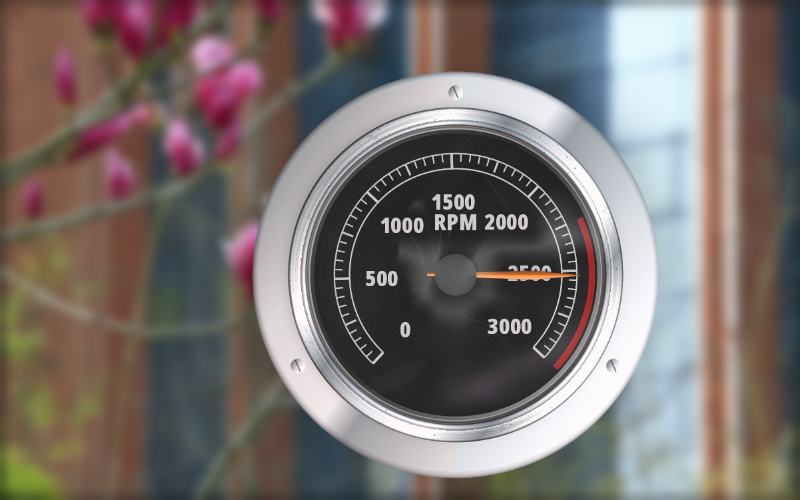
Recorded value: 2525
